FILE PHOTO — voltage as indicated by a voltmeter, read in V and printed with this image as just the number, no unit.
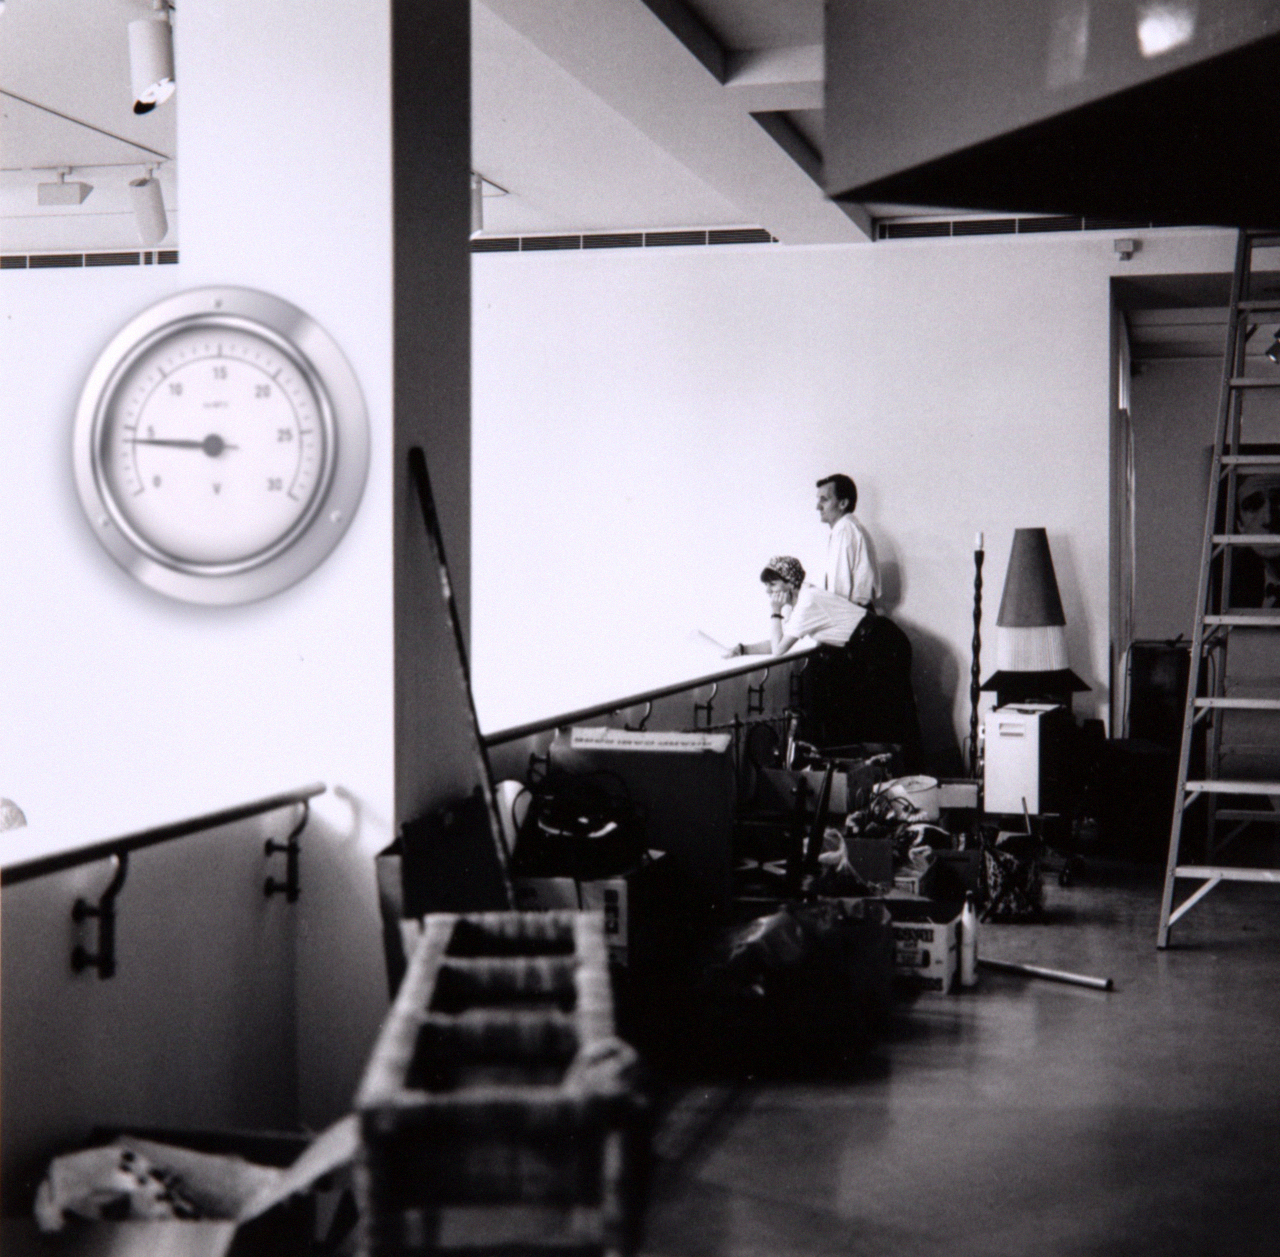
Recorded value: 4
